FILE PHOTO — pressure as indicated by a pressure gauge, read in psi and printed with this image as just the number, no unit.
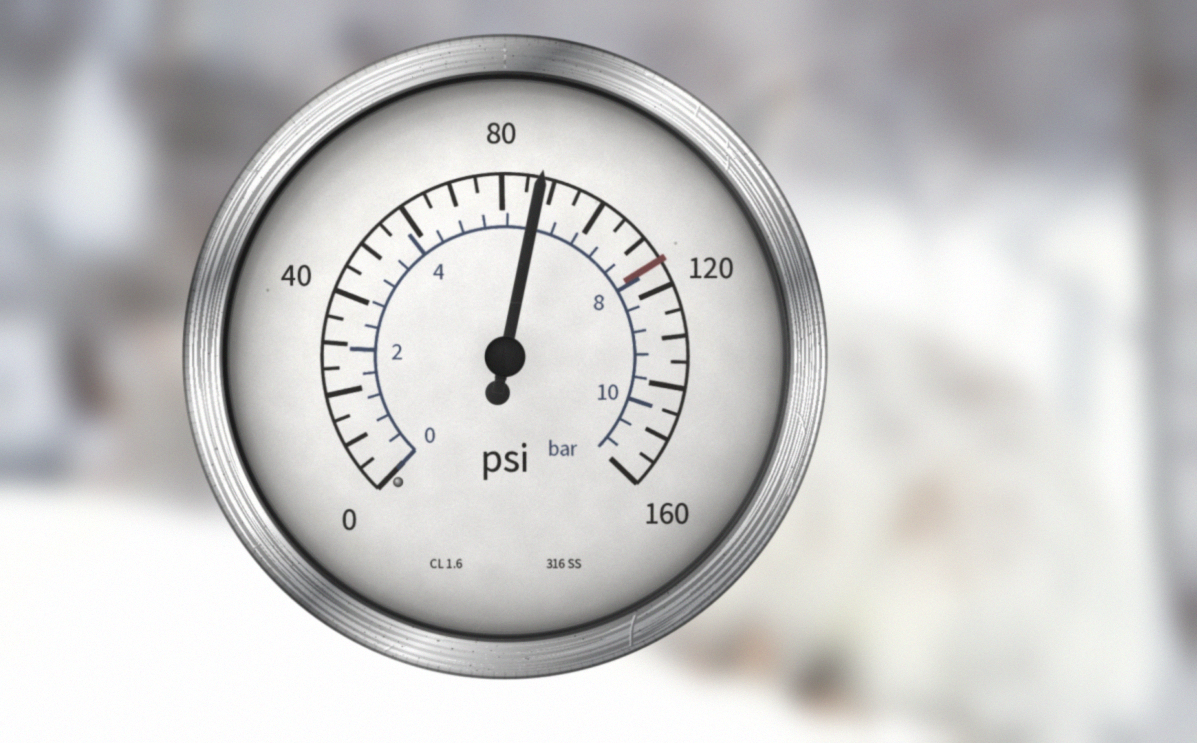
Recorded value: 87.5
